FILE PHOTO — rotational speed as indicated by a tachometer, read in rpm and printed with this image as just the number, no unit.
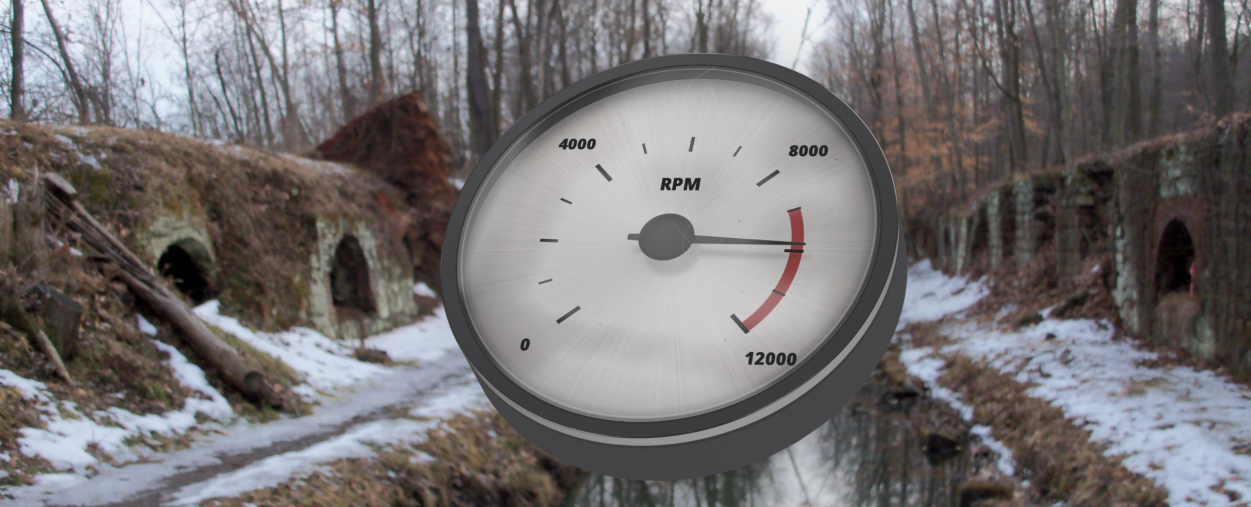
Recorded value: 10000
